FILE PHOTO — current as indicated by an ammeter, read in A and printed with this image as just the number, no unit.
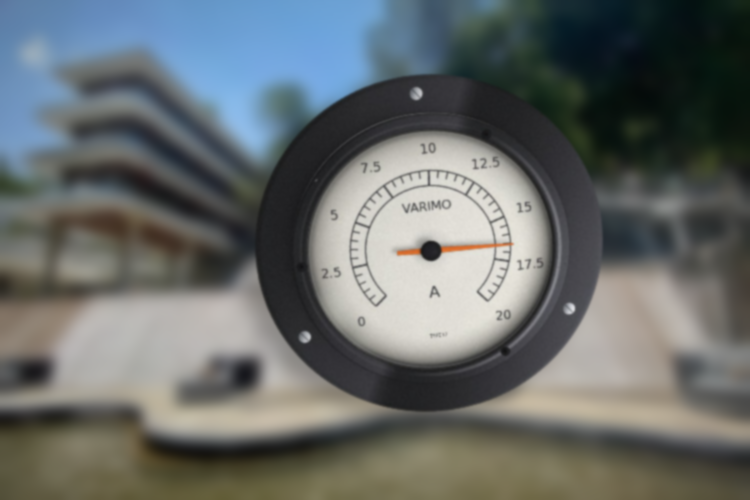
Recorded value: 16.5
